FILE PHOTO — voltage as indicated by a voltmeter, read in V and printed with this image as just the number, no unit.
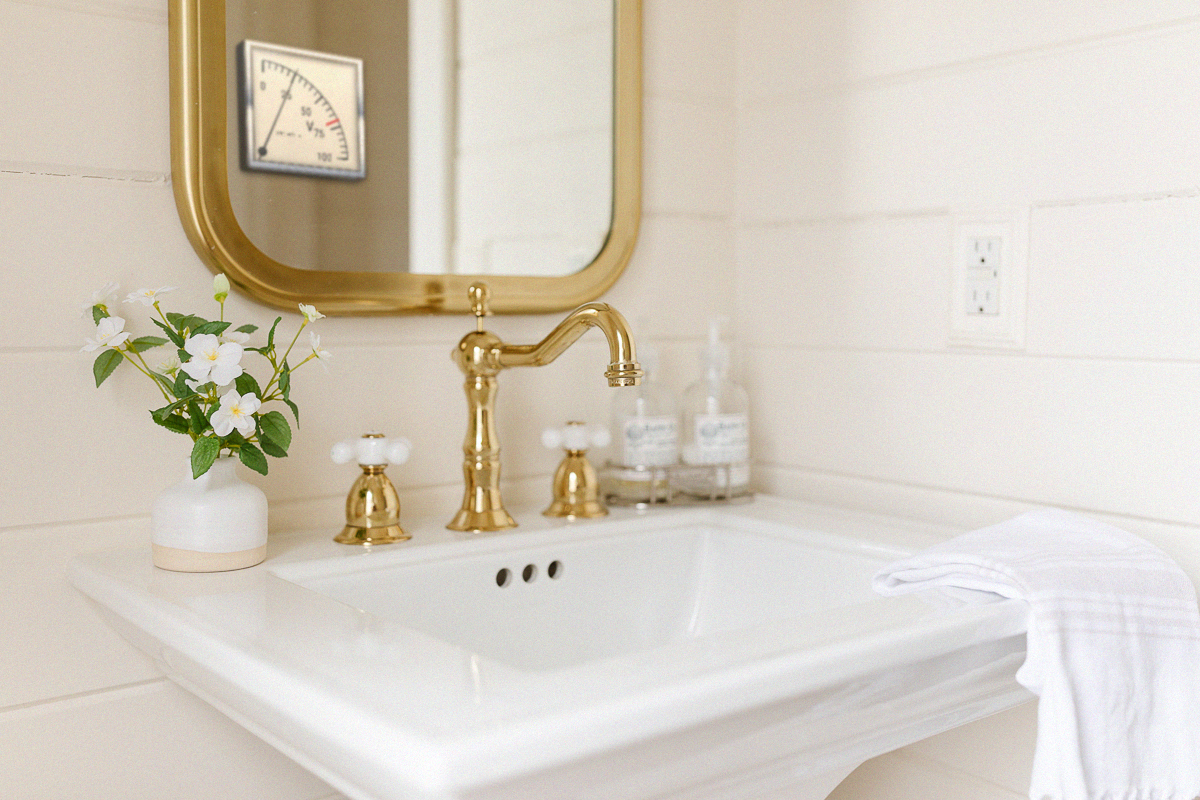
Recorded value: 25
